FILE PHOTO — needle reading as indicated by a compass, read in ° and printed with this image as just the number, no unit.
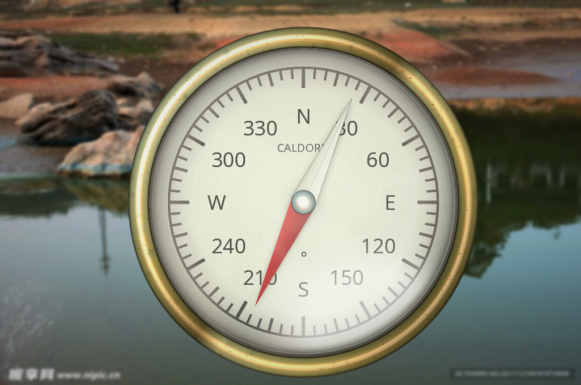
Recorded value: 205
